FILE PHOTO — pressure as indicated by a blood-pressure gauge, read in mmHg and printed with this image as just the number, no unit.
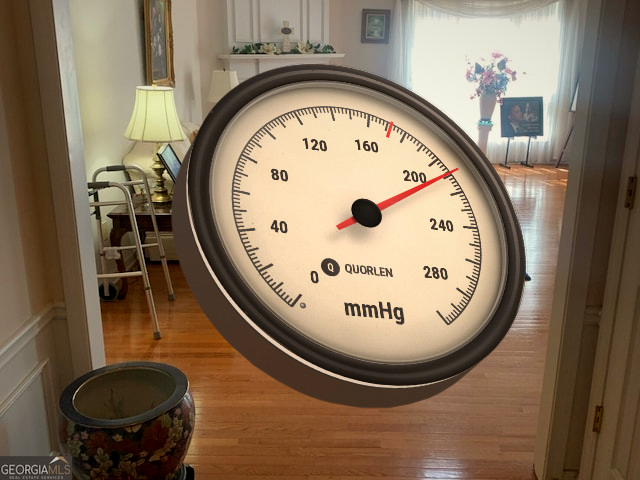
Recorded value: 210
